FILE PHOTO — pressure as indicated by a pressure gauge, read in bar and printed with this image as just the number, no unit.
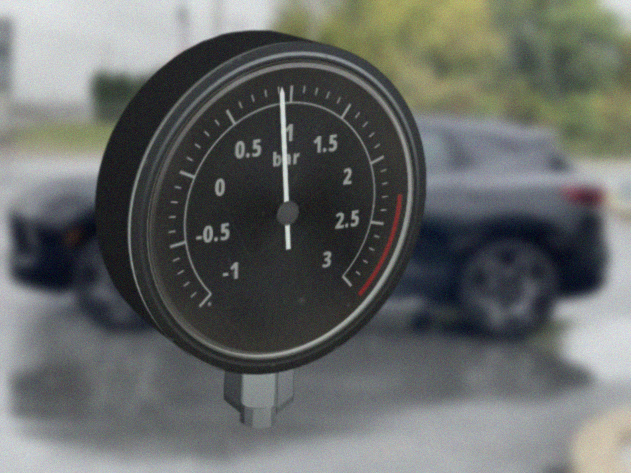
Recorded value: 0.9
